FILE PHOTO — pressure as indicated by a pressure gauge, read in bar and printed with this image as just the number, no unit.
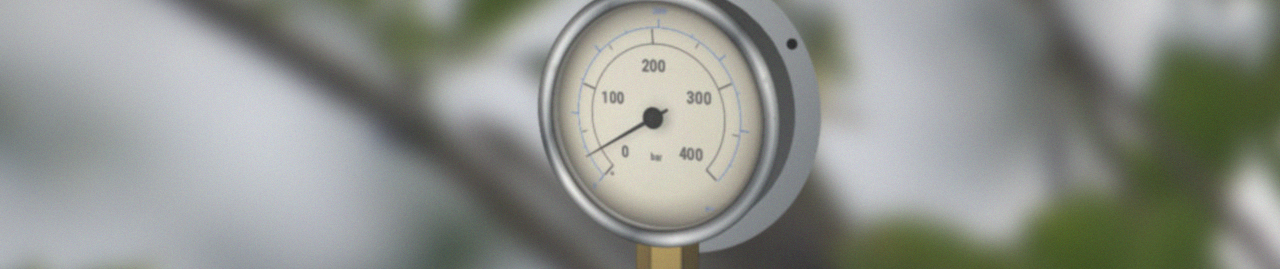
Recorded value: 25
